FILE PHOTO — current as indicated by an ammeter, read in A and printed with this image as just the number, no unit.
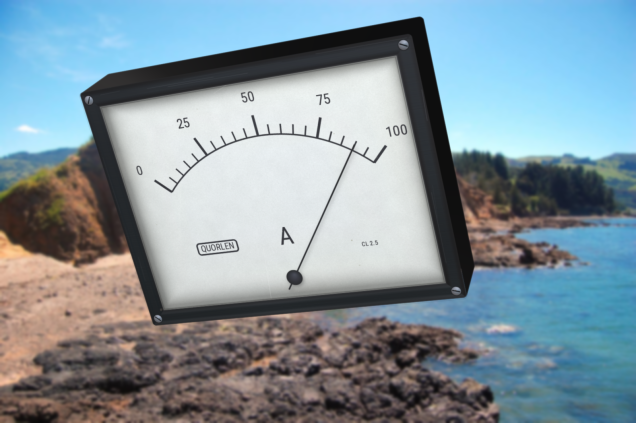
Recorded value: 90
